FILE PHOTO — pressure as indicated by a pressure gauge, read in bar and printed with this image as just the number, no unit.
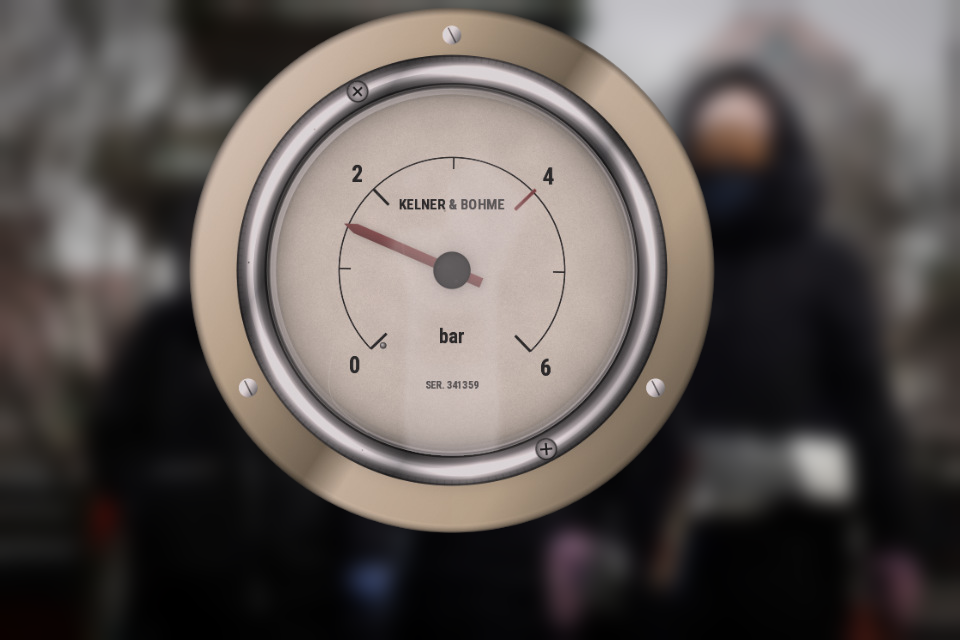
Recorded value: 1.5
